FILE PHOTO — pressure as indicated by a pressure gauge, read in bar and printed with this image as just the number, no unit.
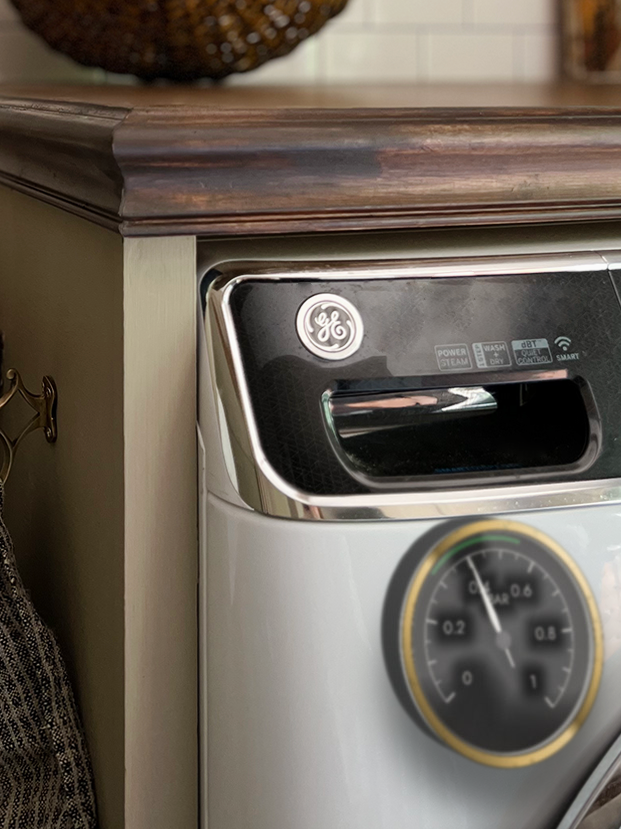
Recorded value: 0.4
